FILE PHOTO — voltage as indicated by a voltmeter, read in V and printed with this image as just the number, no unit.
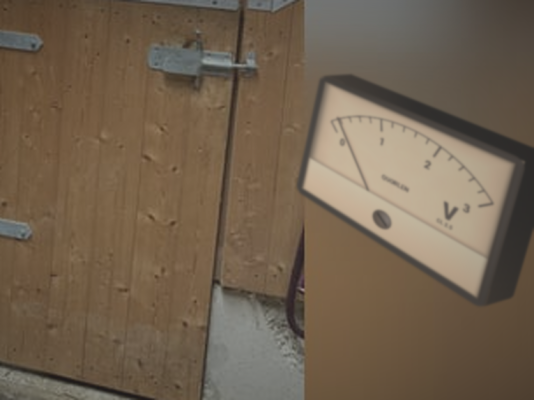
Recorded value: 0.2
